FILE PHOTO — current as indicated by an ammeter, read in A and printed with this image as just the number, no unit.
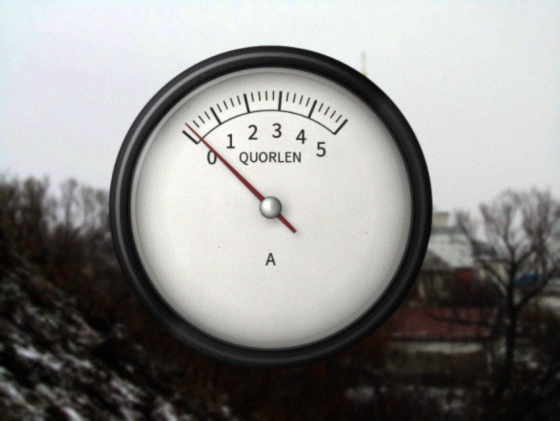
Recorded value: 0.2
